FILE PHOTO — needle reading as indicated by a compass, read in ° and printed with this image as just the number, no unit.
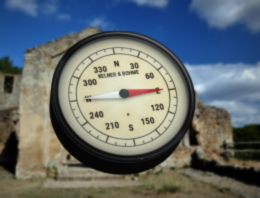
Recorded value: 90
